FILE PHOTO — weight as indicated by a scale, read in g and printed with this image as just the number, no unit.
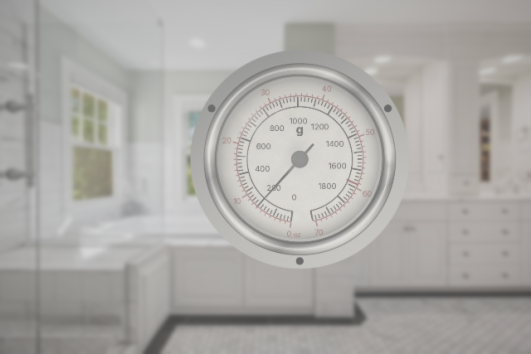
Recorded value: 200
